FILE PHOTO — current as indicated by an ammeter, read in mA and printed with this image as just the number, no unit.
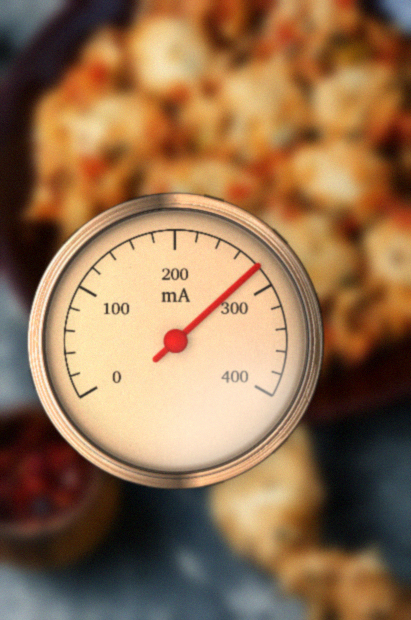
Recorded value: 280
